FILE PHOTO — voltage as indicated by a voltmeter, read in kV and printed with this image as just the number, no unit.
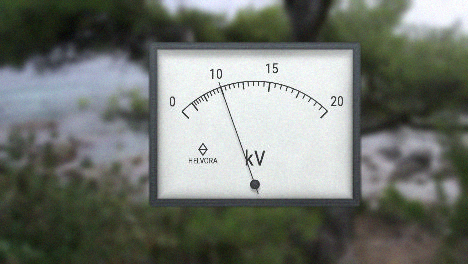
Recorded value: 10
